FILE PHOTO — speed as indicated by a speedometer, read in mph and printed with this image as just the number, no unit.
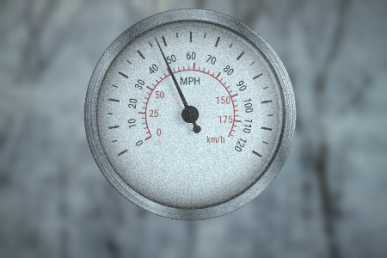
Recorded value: 47.5
